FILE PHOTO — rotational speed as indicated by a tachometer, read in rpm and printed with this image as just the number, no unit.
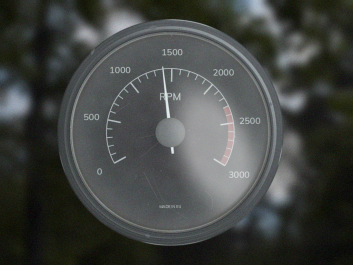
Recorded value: 1400
